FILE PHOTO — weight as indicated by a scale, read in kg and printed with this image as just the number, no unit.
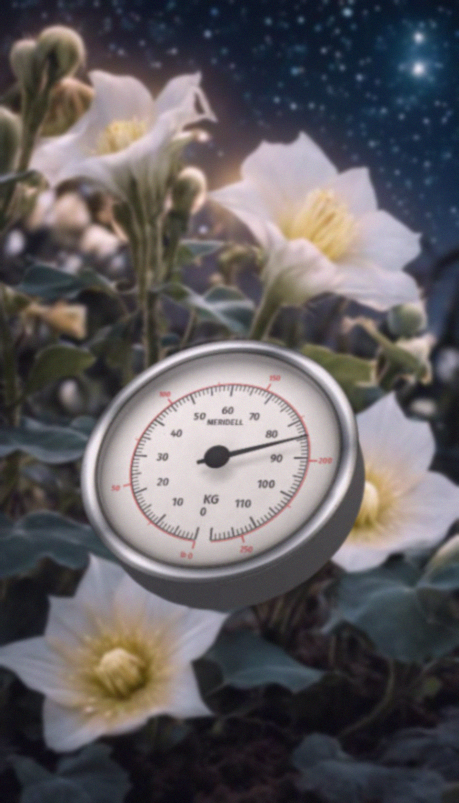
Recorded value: 85
